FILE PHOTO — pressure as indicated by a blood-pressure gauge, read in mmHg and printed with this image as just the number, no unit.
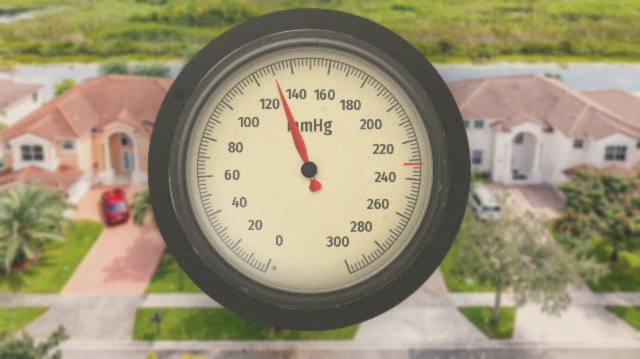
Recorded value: 130
